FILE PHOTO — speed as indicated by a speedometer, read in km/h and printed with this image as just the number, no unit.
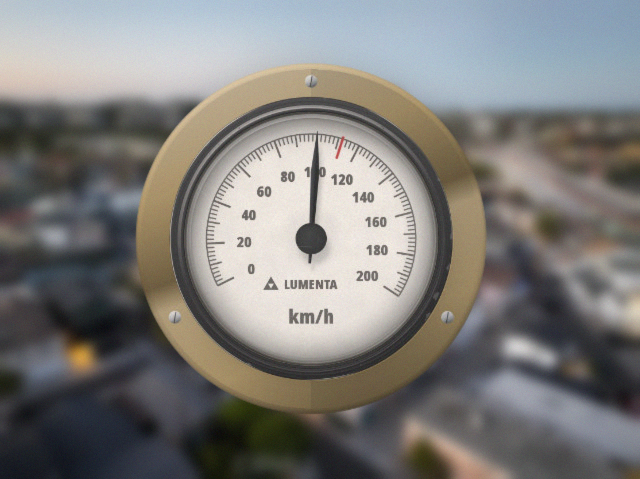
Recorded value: 100
